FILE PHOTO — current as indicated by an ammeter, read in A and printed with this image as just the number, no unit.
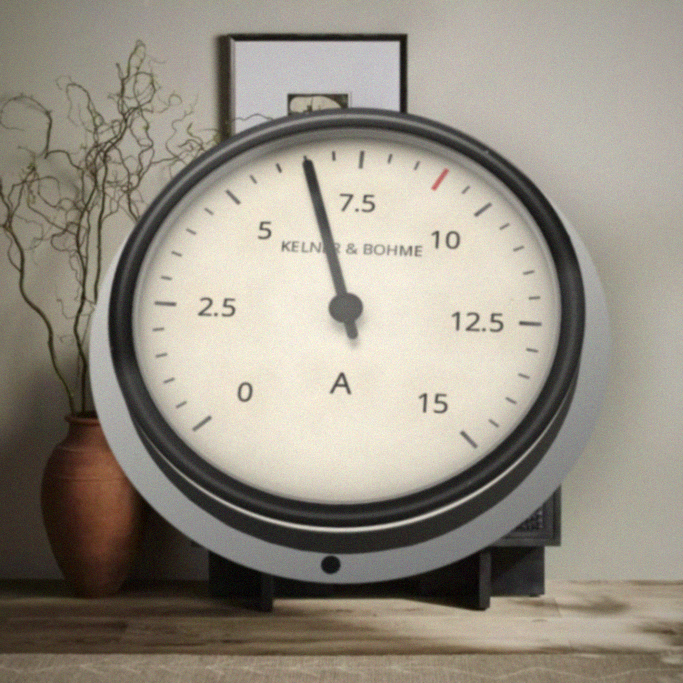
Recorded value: 6.5
